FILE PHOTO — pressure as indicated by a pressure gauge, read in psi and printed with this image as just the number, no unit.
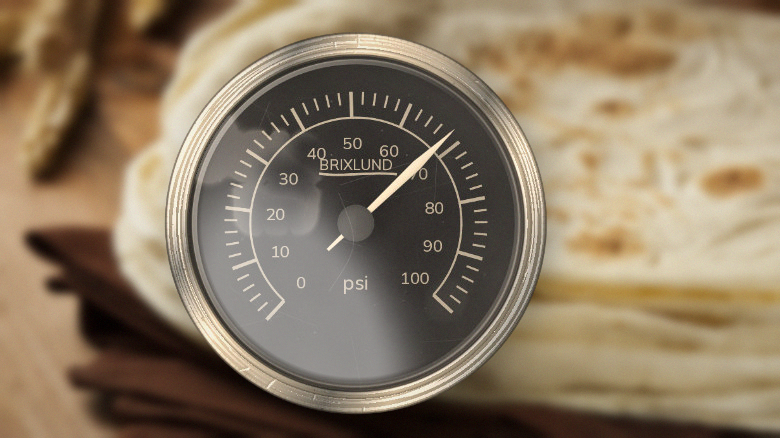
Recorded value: 68
